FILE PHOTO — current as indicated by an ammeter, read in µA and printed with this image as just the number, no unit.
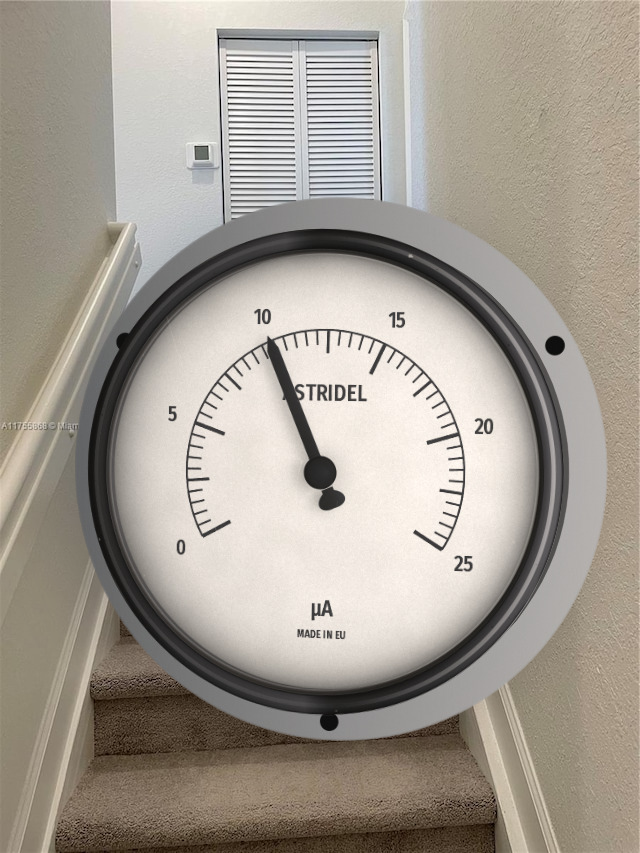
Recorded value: 10
